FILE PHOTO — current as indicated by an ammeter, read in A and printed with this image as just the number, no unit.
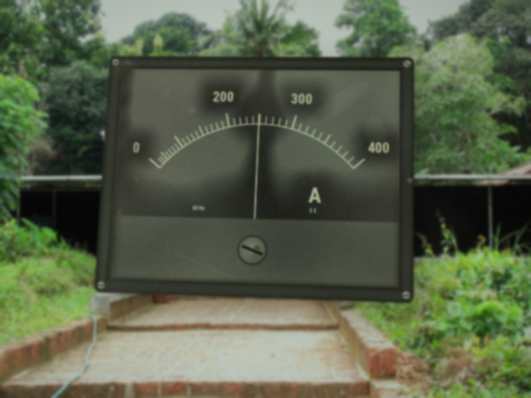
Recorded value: 250
